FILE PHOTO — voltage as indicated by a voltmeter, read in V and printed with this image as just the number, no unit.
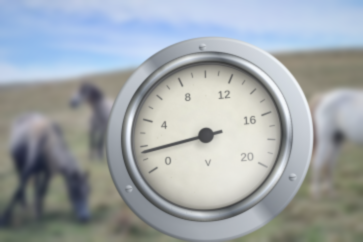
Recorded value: 1.5
